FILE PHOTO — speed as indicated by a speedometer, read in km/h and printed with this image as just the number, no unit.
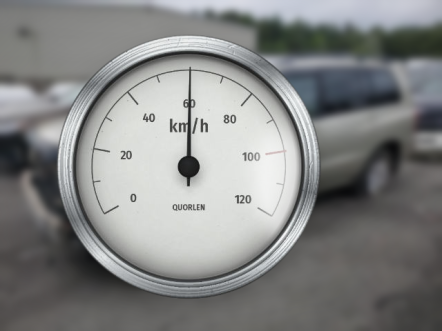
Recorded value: 60
